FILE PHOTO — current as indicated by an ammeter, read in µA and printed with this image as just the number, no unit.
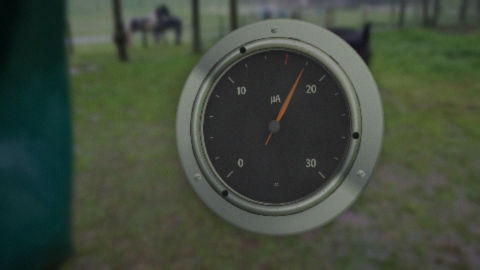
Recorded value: 18
